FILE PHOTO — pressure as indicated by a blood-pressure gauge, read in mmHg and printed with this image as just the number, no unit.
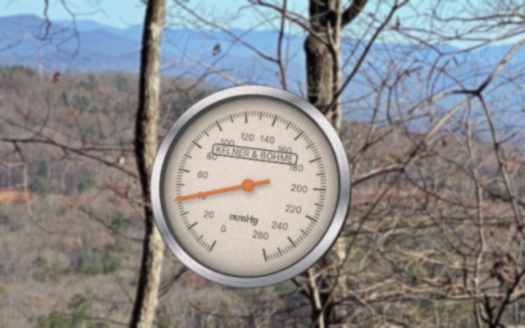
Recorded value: 40
